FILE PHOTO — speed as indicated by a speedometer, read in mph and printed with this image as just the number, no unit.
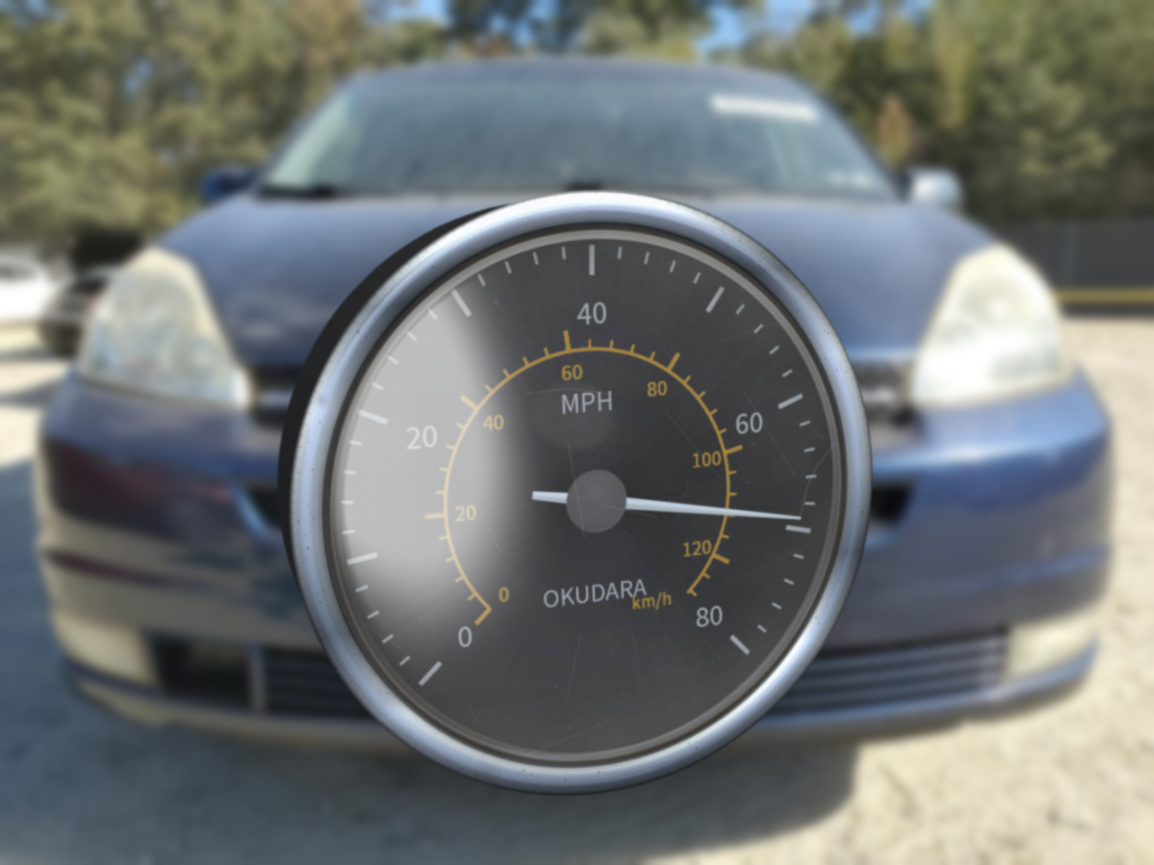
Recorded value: 69
